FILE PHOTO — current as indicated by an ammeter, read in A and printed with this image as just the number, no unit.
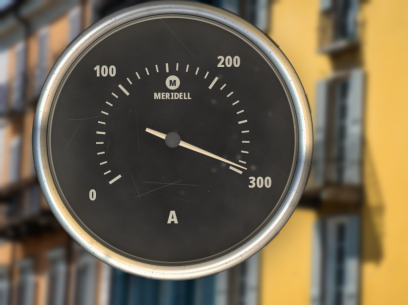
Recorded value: 295
